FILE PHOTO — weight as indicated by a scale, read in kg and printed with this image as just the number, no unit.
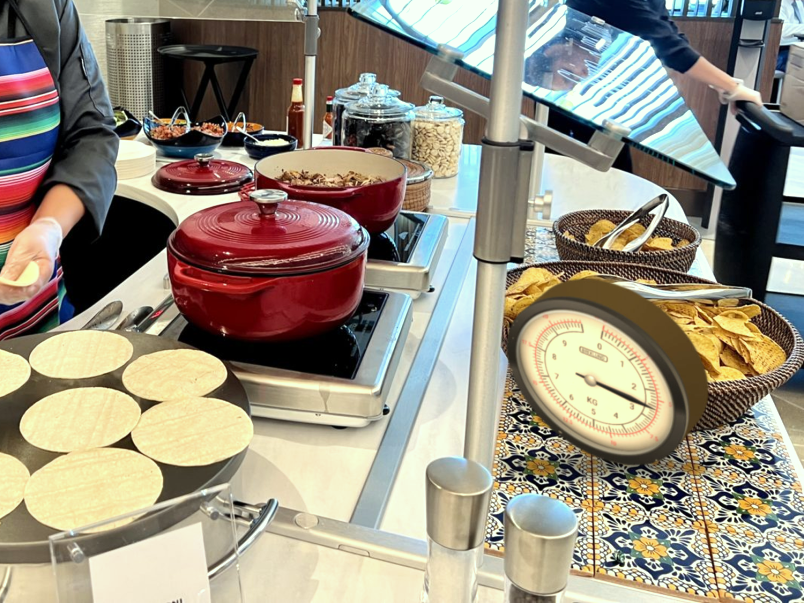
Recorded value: 2.5
